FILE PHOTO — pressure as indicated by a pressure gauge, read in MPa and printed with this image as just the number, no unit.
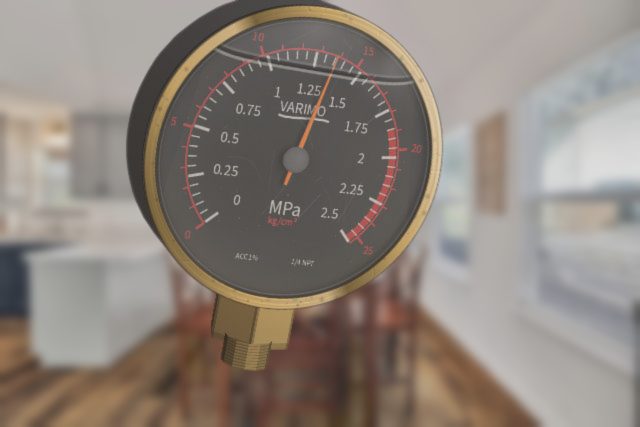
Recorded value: 1.35
